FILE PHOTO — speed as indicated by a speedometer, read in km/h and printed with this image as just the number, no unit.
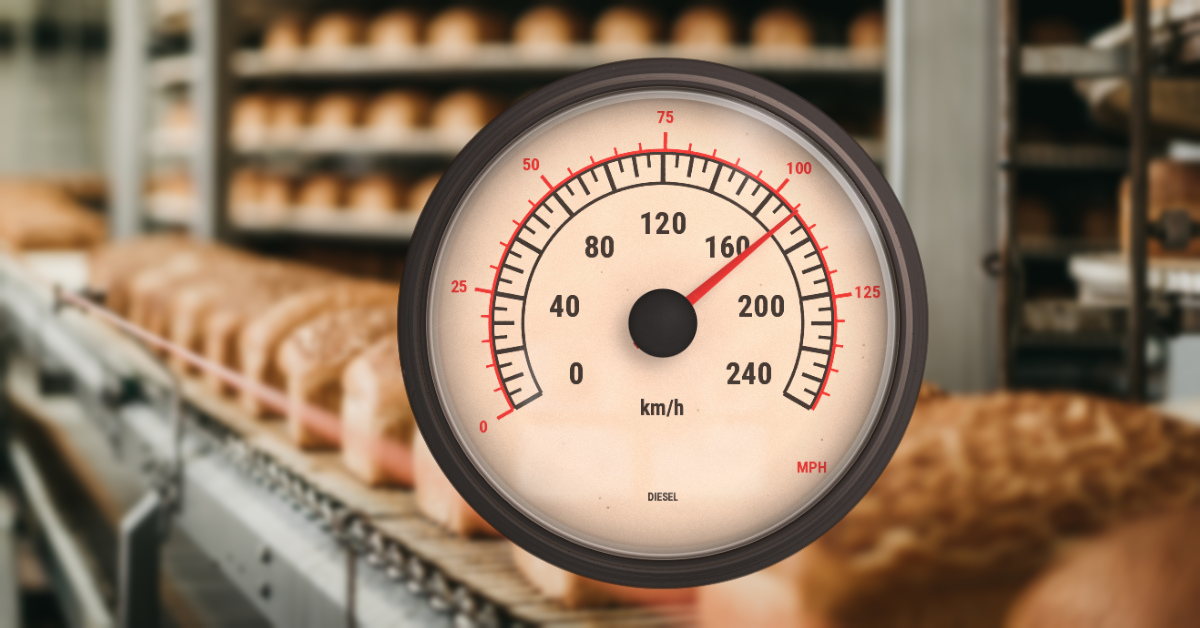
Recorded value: 170
